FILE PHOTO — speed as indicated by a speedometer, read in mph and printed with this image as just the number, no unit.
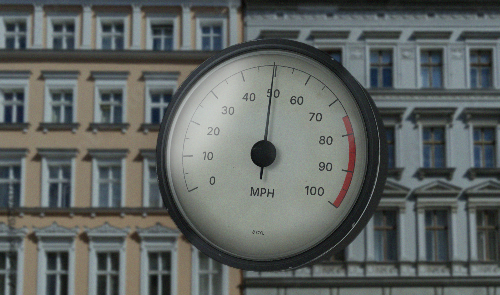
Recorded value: 50
